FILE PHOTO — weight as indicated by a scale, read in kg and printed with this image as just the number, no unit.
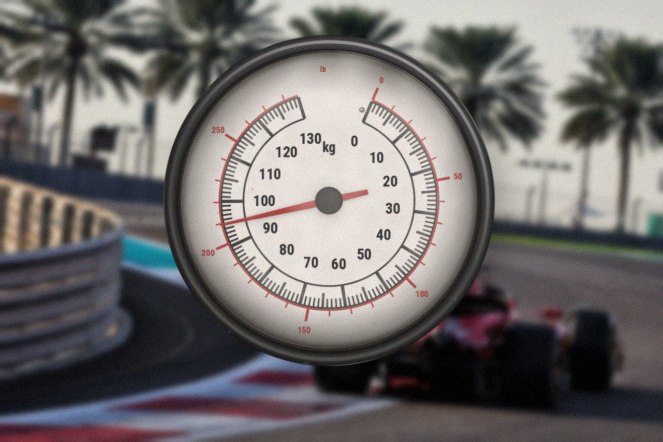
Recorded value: 95
